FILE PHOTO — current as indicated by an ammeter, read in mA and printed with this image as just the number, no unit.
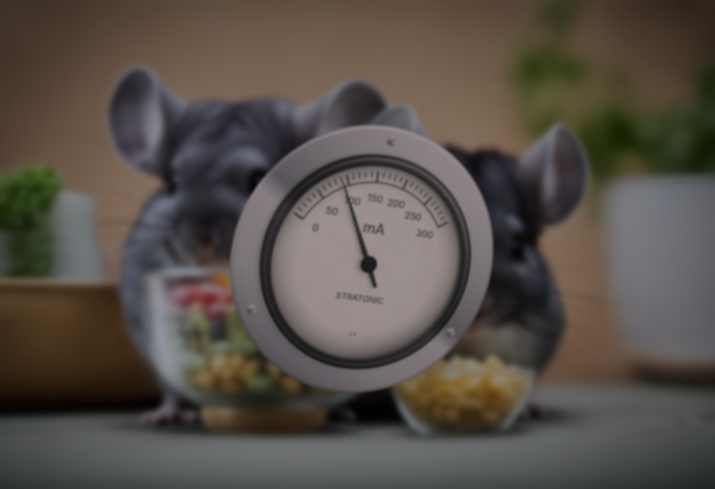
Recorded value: 90
